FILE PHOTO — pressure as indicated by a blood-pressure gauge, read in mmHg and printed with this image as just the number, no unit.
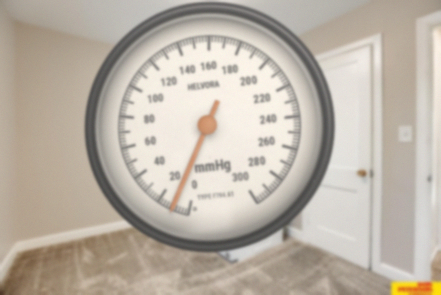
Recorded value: 10
